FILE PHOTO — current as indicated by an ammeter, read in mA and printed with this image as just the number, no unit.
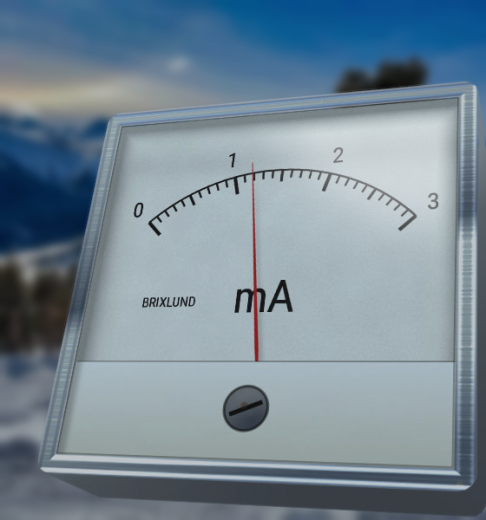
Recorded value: 1.2
